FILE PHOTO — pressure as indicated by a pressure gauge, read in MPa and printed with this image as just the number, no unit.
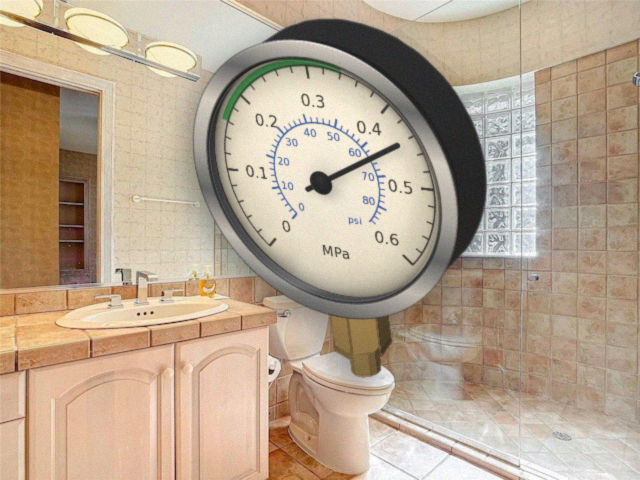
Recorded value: 0.44
